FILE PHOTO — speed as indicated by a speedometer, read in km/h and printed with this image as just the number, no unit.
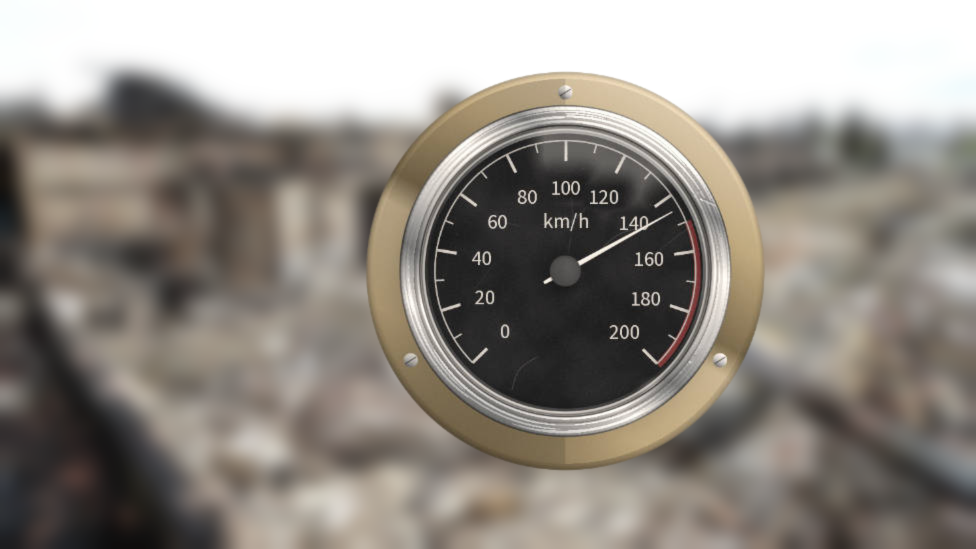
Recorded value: 145
